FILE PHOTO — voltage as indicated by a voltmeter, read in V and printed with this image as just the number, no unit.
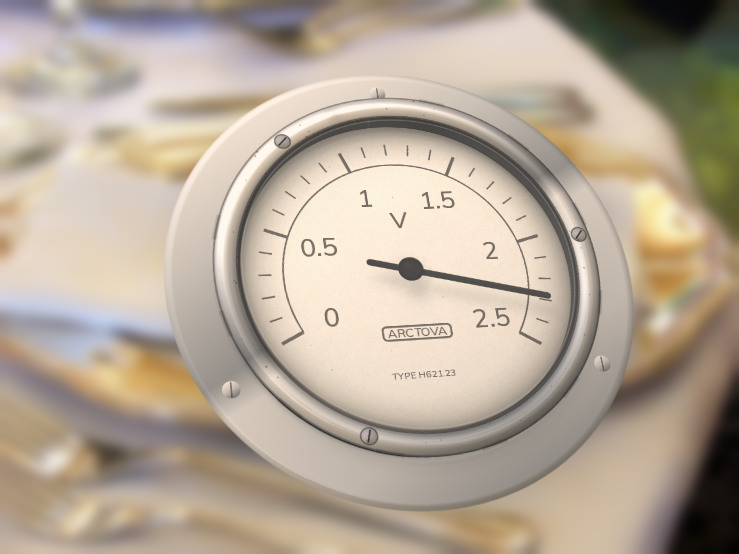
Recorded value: 2.3
